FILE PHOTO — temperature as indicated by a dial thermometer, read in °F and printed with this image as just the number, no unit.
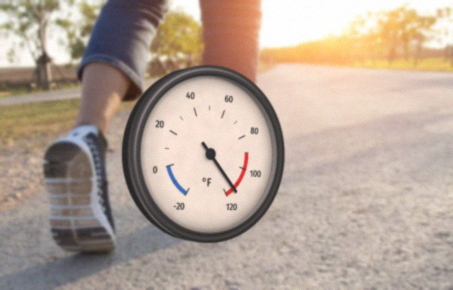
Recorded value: 115
